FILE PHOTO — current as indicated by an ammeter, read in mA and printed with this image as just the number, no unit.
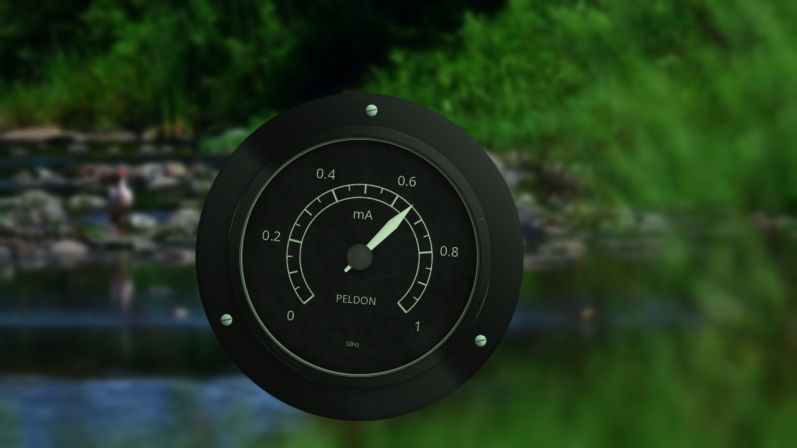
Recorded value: 0.65
